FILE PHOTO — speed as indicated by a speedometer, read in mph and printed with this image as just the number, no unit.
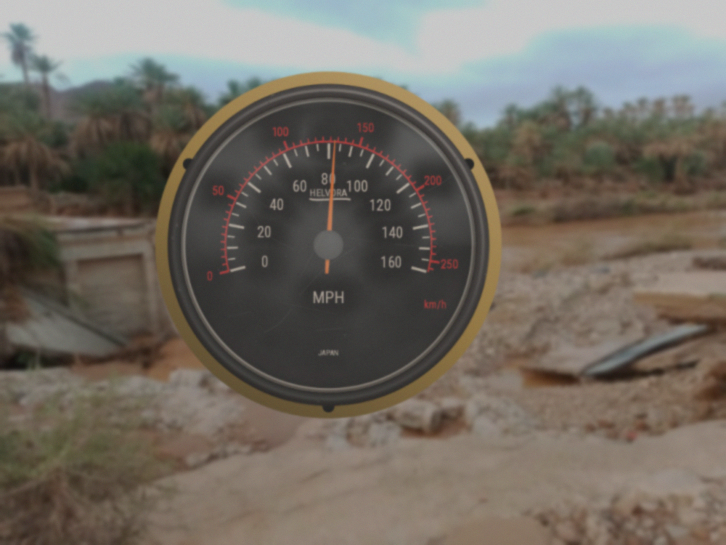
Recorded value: 82.5
